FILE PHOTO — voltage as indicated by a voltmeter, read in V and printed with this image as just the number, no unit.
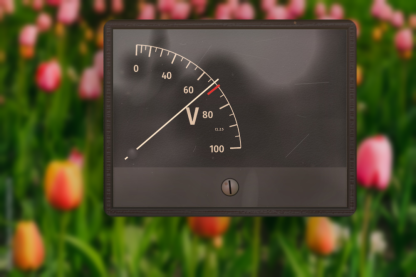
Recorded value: 67.5
